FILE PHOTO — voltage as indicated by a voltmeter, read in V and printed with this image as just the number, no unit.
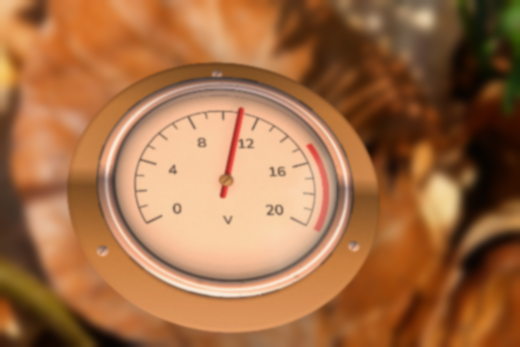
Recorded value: 11
